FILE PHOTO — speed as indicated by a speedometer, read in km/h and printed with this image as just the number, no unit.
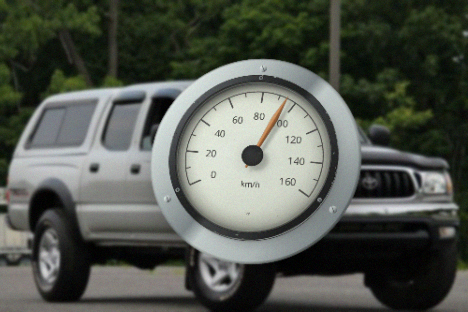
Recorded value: 95
